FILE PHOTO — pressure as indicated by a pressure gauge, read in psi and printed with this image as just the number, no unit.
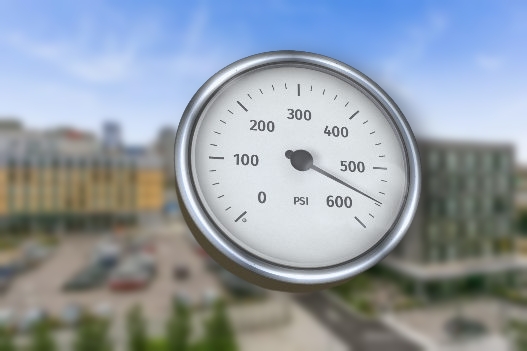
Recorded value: 560
